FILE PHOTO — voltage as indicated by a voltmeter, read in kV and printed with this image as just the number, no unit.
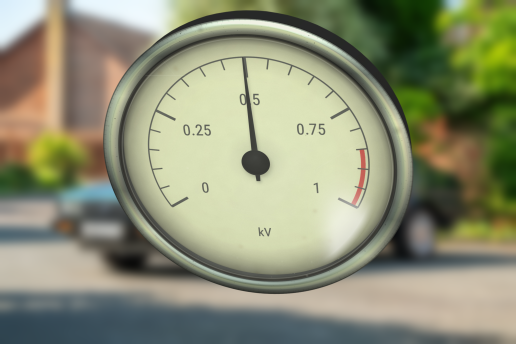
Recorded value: 0.5
